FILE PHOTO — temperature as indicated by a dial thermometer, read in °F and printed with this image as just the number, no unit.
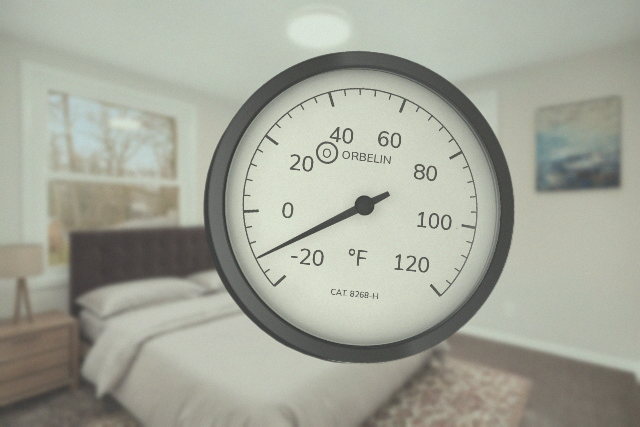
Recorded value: -12
